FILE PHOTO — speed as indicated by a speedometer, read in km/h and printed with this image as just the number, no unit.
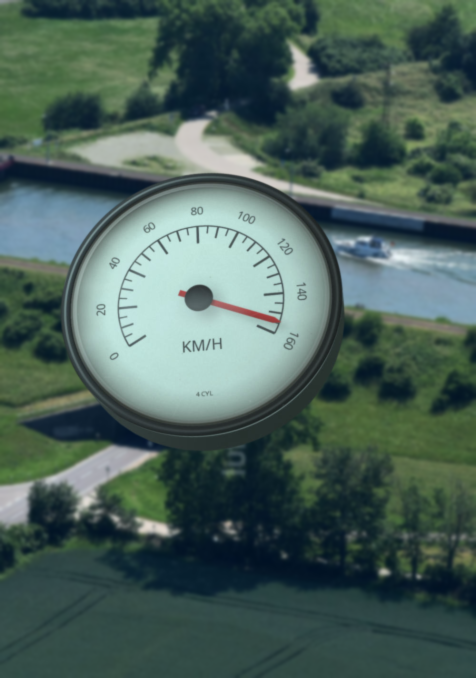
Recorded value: 155
